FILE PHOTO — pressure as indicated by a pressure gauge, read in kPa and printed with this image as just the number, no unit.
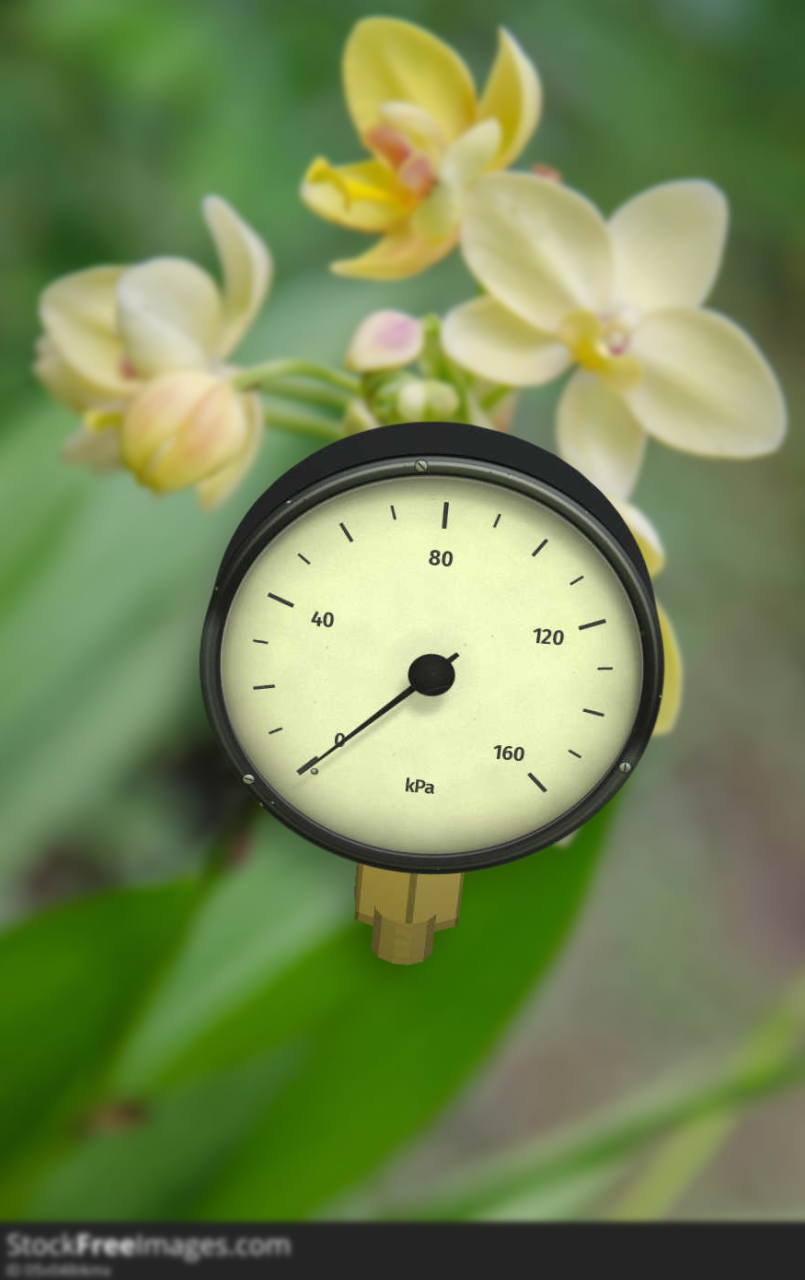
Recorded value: 0
